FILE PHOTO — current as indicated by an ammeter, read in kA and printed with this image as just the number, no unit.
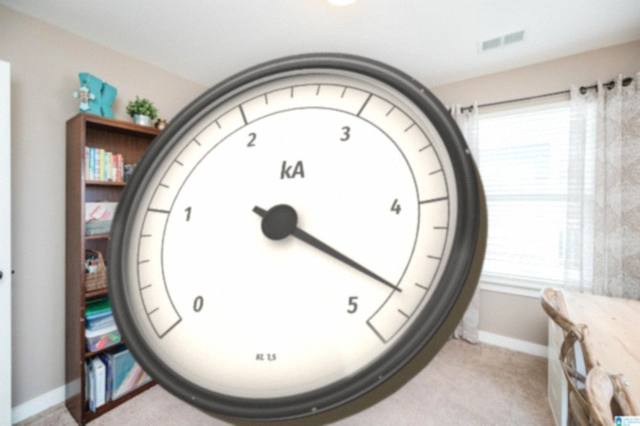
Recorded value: 4.7
